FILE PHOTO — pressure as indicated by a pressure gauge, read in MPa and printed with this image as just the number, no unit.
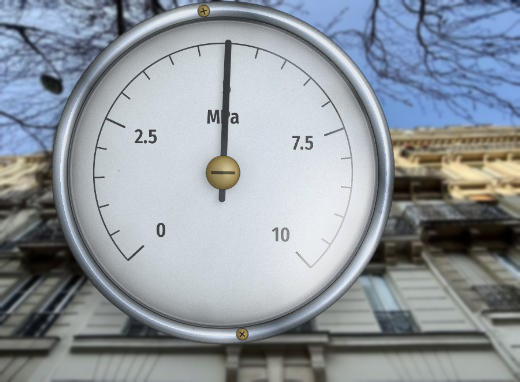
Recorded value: 5
